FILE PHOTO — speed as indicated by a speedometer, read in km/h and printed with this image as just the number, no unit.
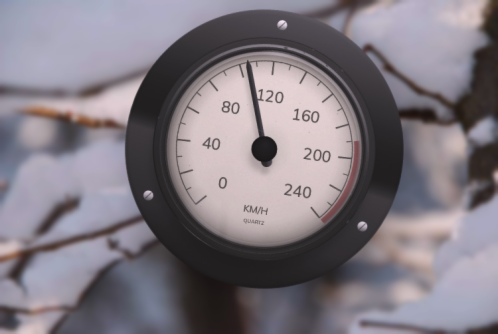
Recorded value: 105
